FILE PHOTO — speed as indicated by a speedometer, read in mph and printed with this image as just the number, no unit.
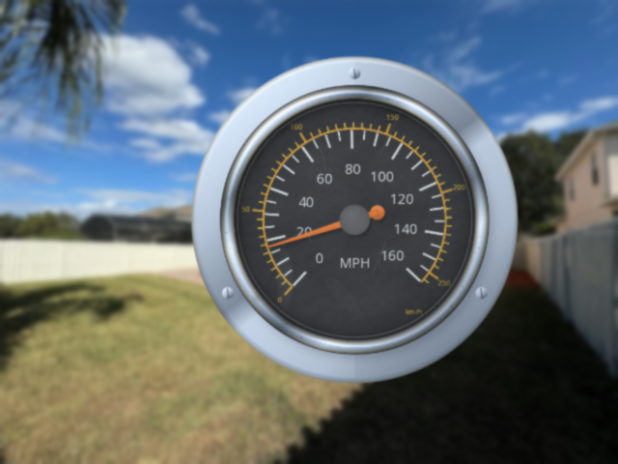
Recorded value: 17.5
